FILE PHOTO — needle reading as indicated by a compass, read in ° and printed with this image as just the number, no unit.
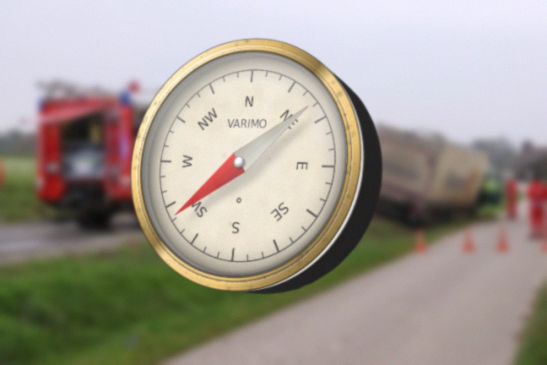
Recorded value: 230
